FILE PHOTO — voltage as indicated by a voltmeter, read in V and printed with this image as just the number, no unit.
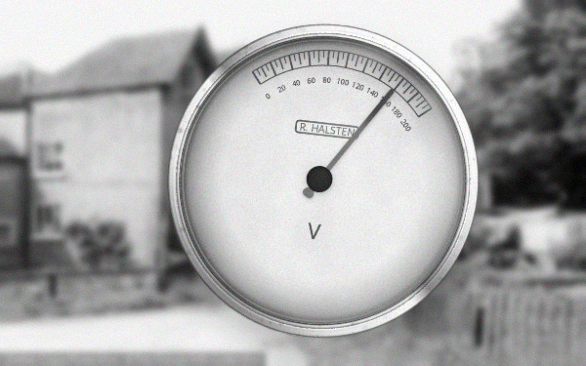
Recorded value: 160
